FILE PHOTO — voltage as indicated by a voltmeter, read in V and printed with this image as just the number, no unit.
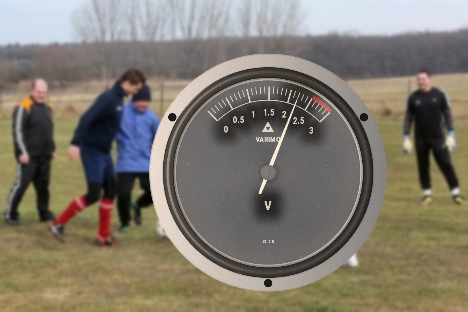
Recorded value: 2.2
